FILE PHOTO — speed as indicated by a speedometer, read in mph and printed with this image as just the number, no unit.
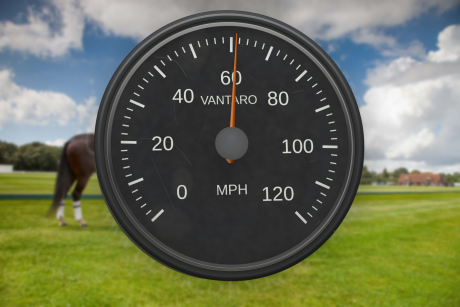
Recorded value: 61
